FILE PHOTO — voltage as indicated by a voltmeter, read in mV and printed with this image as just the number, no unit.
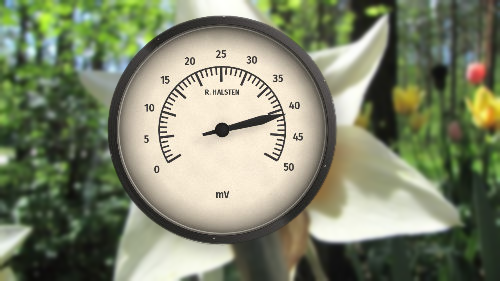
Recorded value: 41
